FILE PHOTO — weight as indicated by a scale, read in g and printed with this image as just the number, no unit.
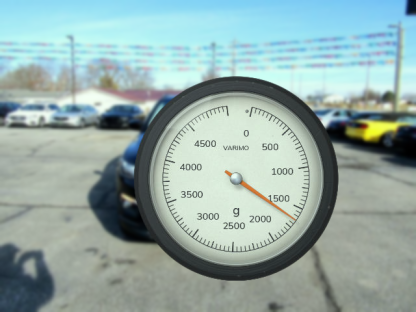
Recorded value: 1650
